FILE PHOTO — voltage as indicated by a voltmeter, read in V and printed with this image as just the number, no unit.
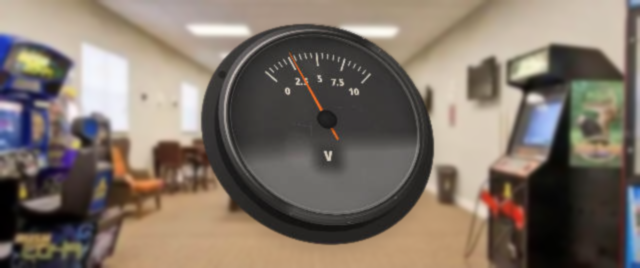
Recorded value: 2.5
